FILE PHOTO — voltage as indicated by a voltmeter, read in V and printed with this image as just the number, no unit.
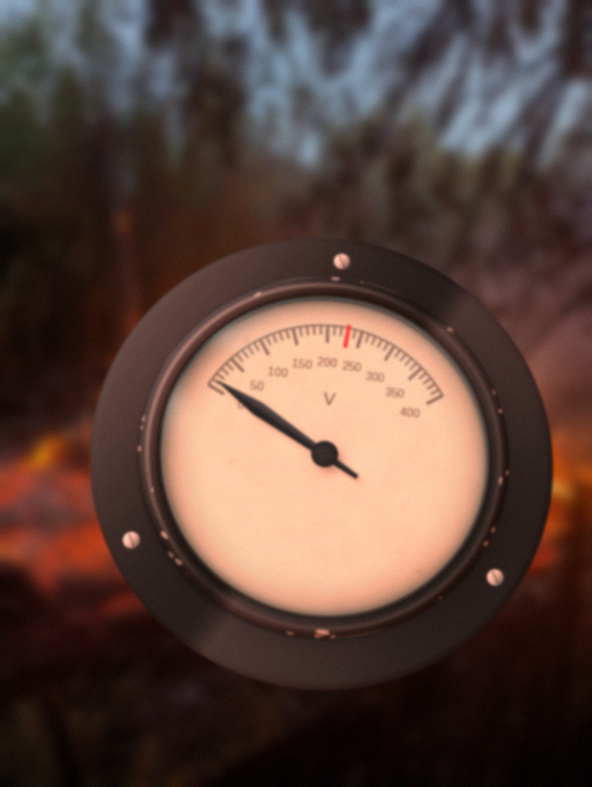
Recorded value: 10
